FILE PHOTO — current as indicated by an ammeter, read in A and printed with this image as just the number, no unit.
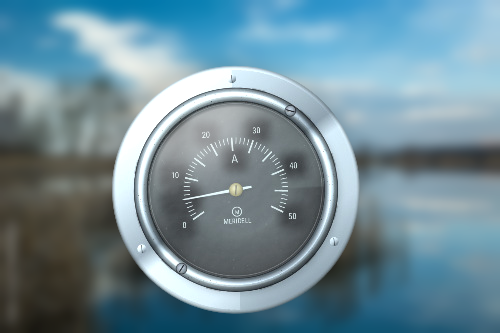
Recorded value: 5
